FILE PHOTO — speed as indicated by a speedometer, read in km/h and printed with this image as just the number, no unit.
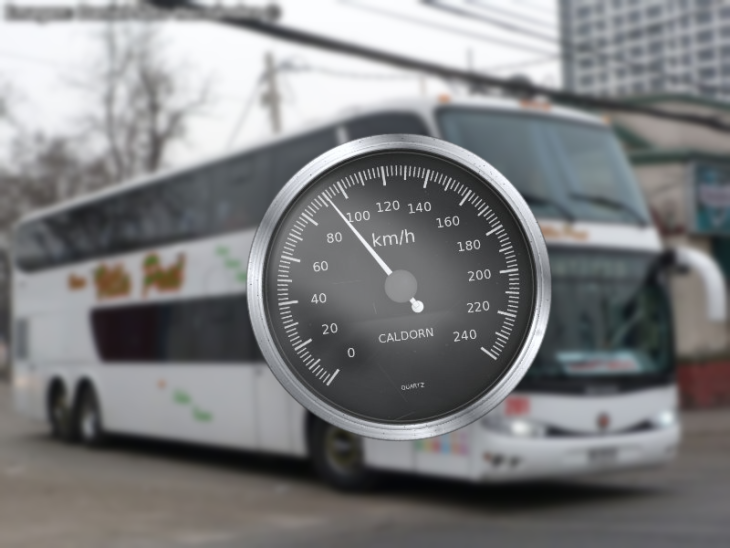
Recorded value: 92
